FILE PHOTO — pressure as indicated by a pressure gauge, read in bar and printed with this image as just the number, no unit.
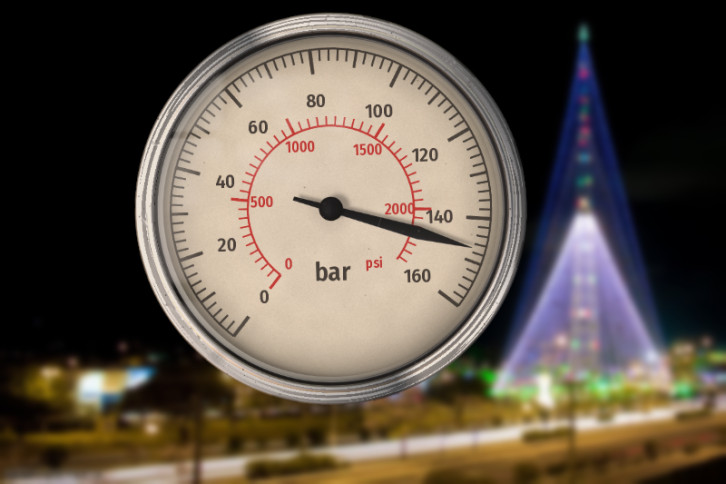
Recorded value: 147
